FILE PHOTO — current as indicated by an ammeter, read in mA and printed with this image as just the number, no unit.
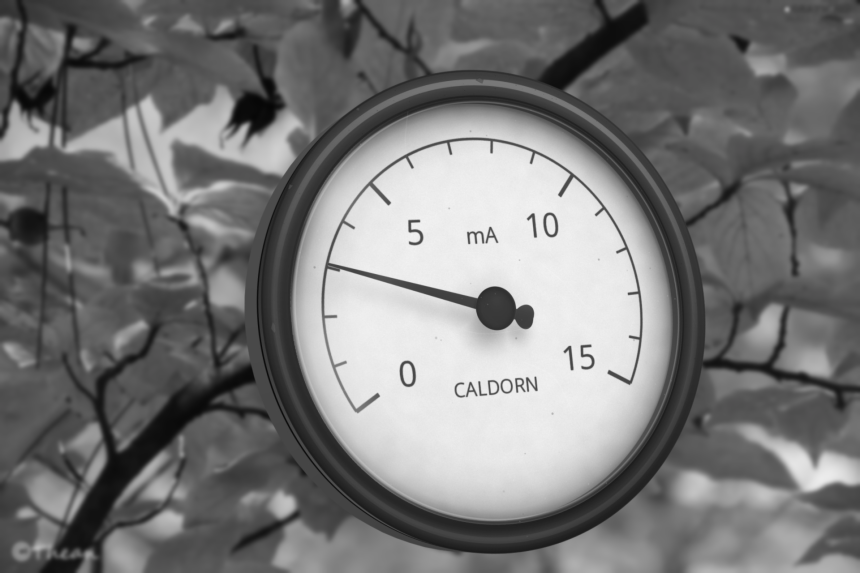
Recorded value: 3
